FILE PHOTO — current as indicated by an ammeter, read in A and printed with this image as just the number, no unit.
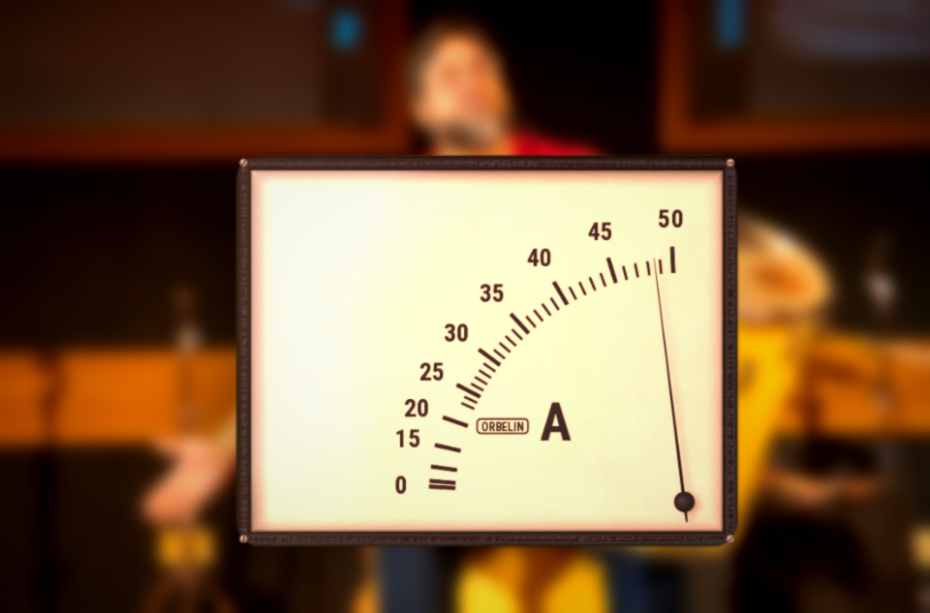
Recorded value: 48.5
